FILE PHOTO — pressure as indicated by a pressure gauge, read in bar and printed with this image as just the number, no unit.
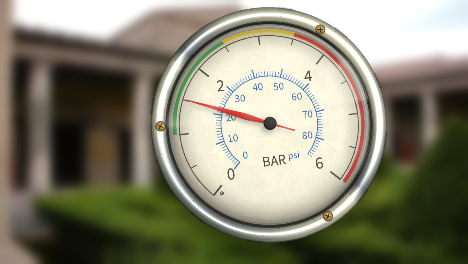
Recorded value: 1.5
